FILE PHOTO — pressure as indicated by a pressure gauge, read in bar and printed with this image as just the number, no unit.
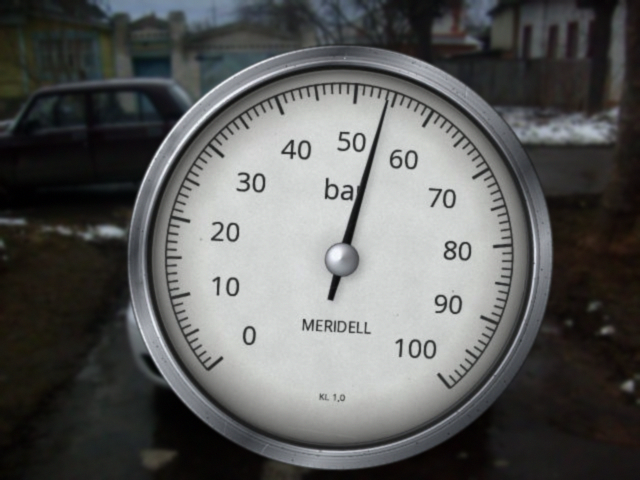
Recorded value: 54
